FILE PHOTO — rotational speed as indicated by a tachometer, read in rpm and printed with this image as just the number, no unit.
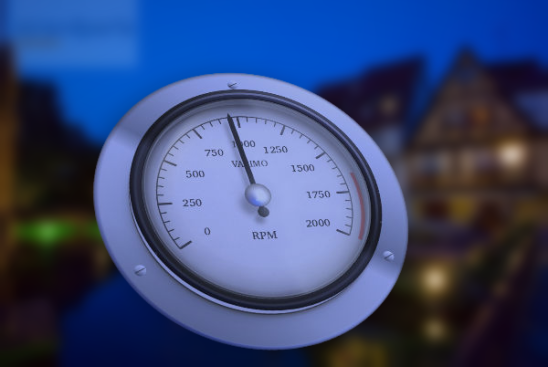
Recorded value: 950
